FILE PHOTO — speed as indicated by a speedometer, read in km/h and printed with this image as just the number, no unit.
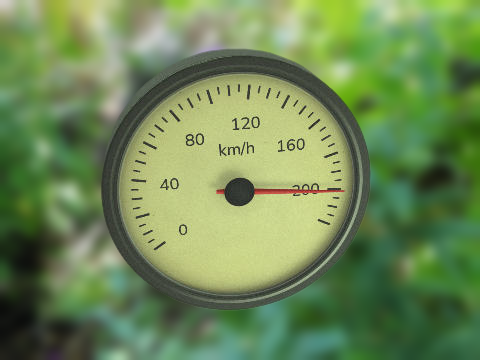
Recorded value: 200
